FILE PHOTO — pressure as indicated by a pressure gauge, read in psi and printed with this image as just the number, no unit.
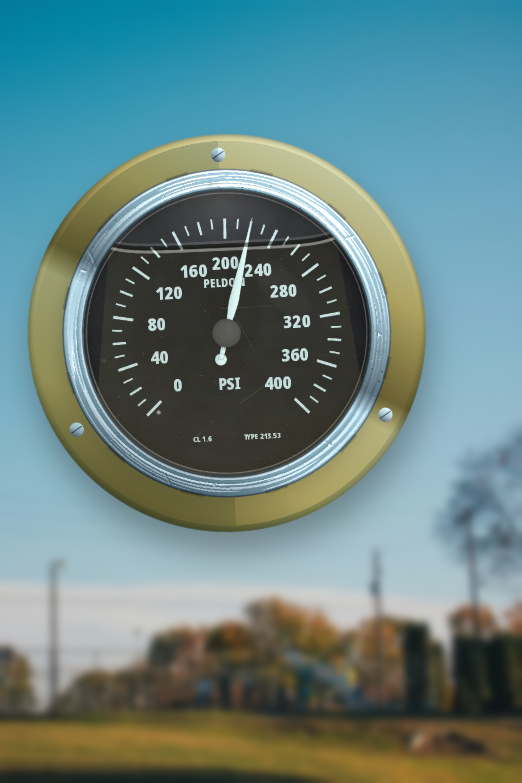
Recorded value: 220
